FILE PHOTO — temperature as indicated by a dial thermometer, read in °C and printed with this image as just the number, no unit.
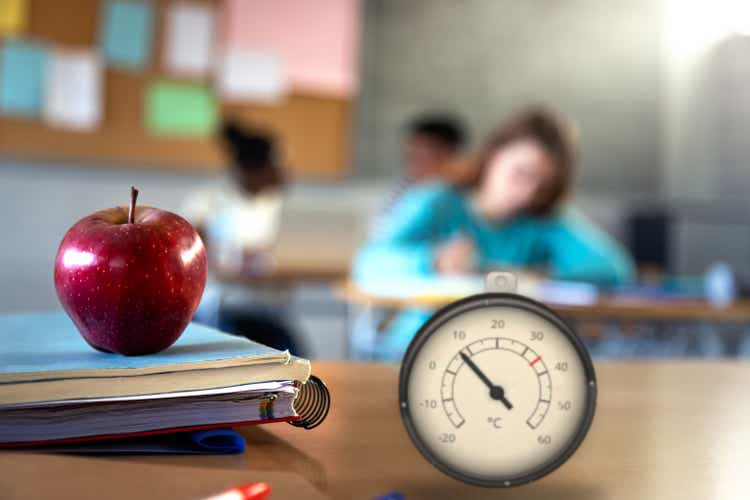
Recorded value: 7.5
